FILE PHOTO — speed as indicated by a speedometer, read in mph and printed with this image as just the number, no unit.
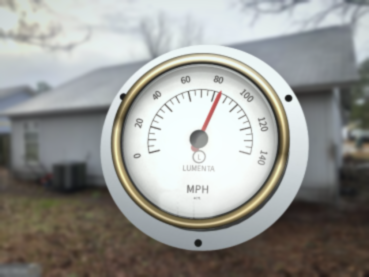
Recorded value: 85
